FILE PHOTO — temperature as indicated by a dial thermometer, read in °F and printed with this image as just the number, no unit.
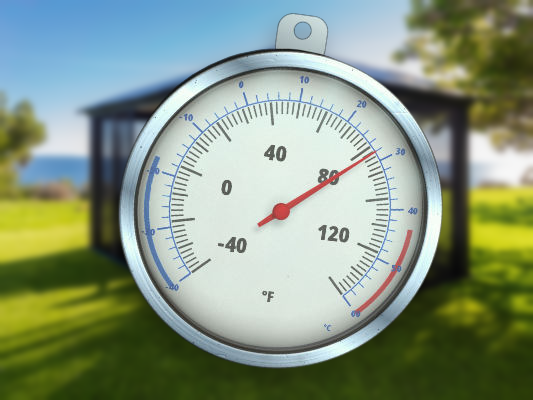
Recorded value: 82
